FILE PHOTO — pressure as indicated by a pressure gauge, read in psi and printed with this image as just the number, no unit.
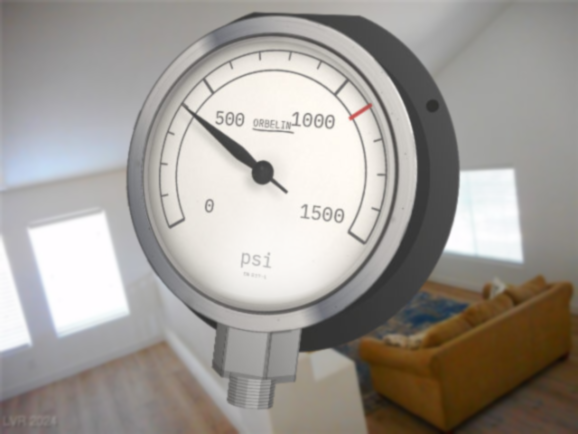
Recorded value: 400
